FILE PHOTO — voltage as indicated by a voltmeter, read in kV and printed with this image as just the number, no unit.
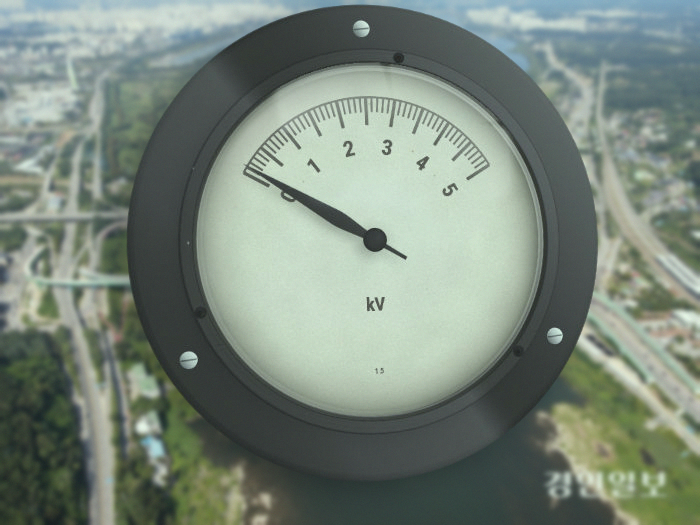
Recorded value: 0.1
